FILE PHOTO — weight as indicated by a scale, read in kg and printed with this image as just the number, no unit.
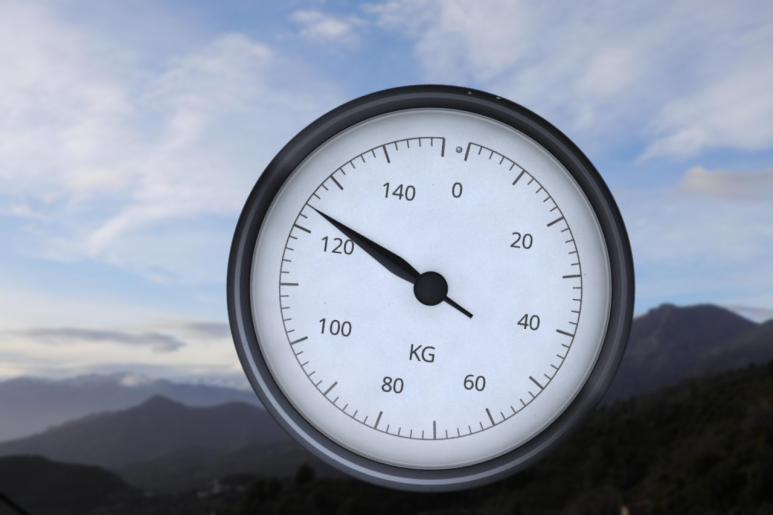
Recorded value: 124
